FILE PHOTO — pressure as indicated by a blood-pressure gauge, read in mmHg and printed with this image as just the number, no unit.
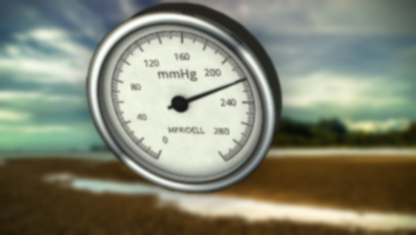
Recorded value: 220
